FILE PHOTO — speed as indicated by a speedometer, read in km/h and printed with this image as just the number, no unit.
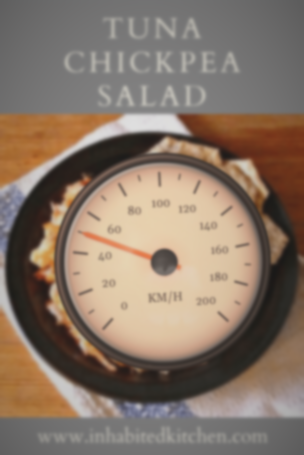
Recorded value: 50
